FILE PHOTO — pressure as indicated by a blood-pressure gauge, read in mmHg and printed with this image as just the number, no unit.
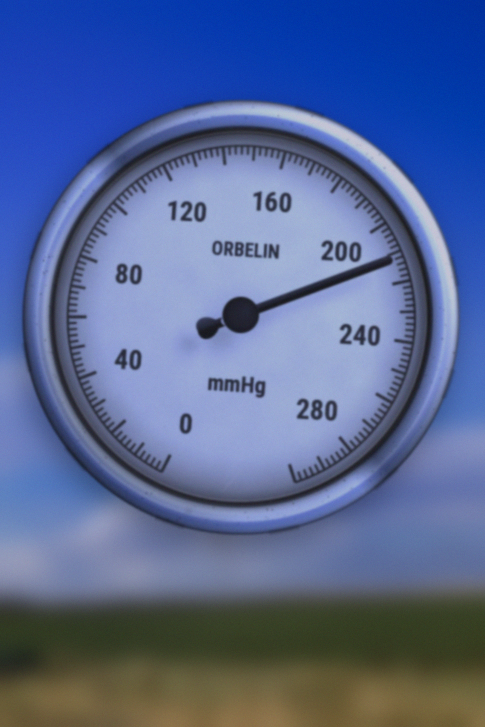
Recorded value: 212
